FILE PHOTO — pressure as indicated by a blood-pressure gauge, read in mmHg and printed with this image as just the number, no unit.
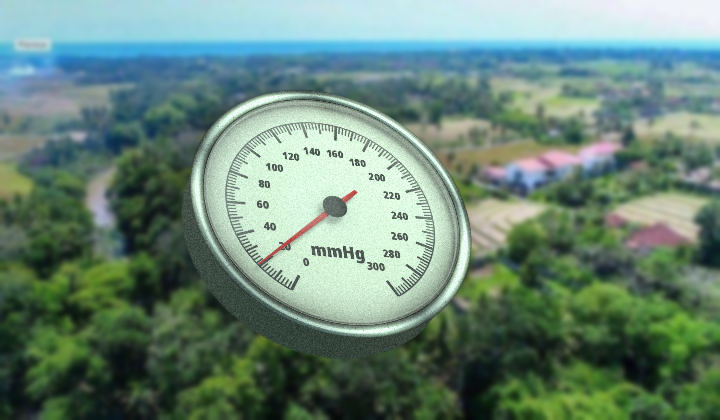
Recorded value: 20
